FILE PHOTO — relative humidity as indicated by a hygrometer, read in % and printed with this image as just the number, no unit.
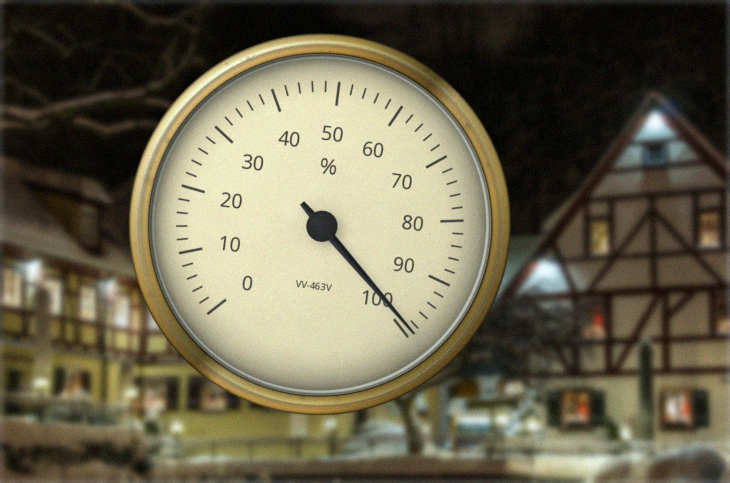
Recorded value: 99
